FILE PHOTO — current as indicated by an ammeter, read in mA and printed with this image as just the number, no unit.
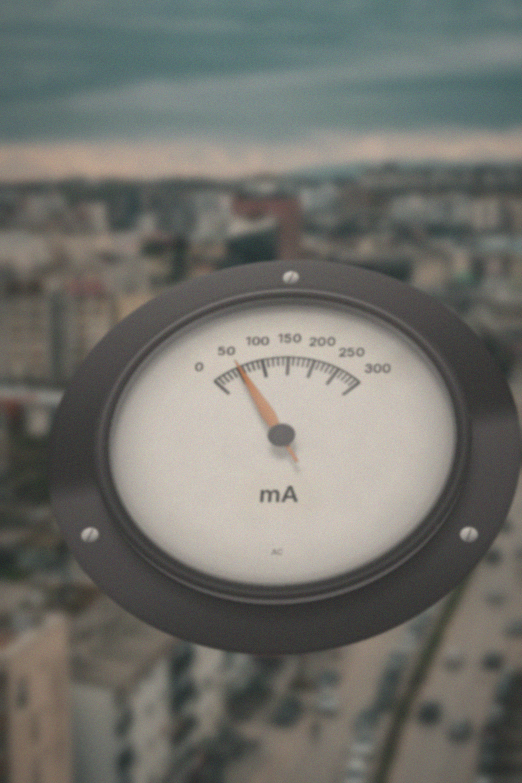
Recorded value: 50
